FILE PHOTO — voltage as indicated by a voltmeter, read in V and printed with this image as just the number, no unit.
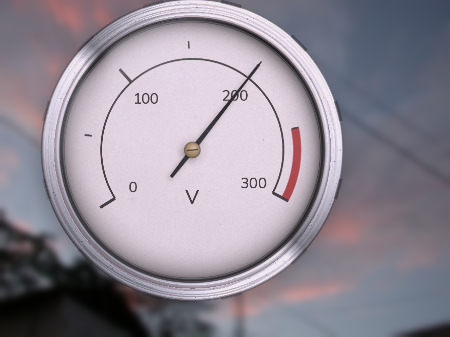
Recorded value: 200
